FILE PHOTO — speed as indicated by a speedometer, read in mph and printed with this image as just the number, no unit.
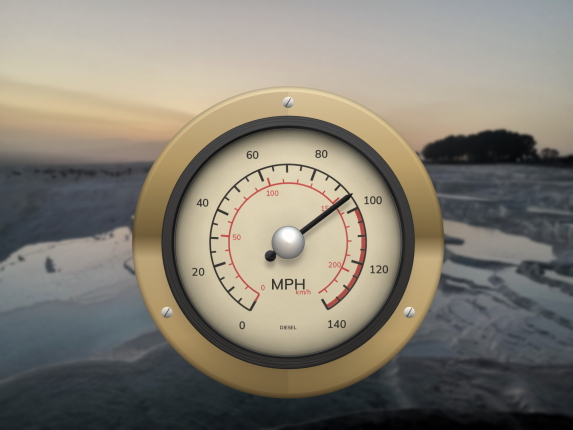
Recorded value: 95
